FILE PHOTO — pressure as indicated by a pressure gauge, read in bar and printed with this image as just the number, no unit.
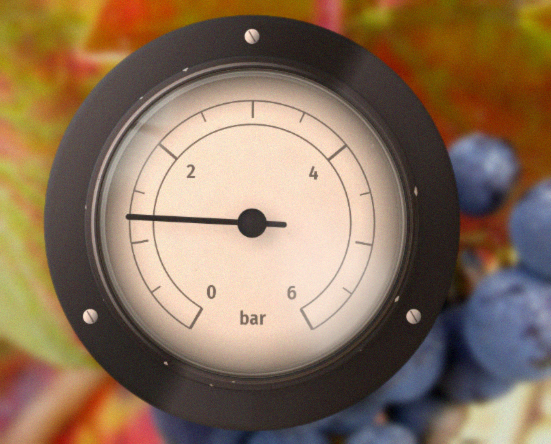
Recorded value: 1.25
